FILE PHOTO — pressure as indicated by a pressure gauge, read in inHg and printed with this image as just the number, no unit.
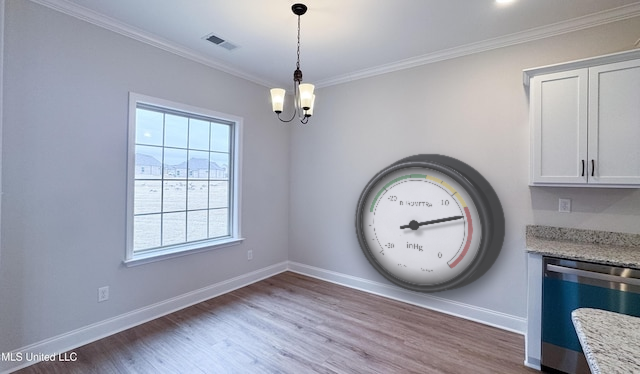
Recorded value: -7
